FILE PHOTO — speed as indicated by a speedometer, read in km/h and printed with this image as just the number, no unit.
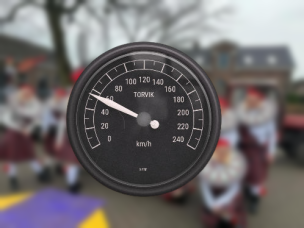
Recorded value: 55
